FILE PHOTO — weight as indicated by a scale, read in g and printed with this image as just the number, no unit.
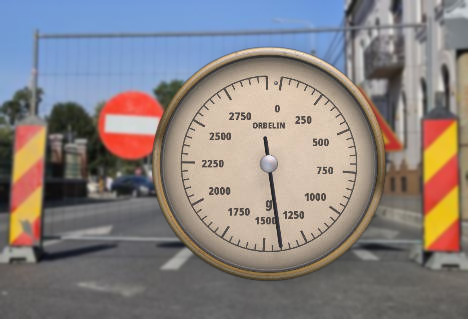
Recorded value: 1400
